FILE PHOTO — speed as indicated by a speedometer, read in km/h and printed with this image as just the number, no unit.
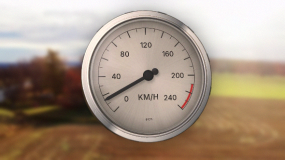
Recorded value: 15
